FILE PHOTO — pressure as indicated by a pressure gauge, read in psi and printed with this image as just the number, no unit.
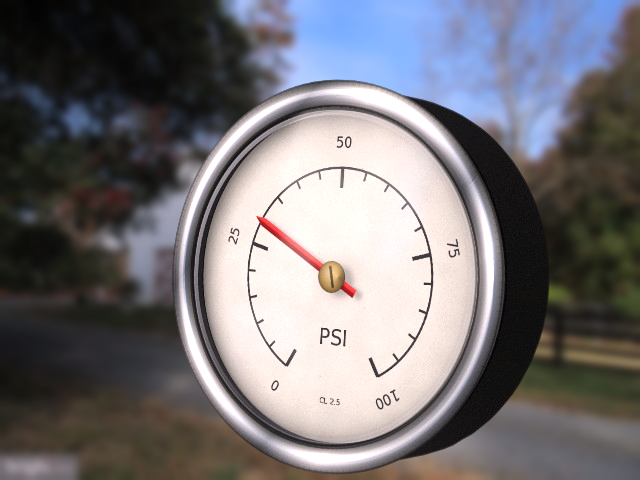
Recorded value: 30
